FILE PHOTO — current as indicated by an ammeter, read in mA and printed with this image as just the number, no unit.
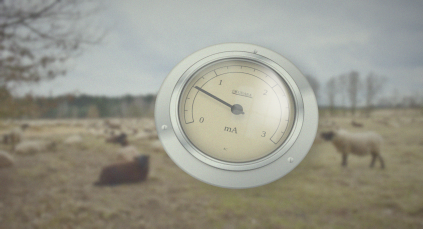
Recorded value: 0.6
